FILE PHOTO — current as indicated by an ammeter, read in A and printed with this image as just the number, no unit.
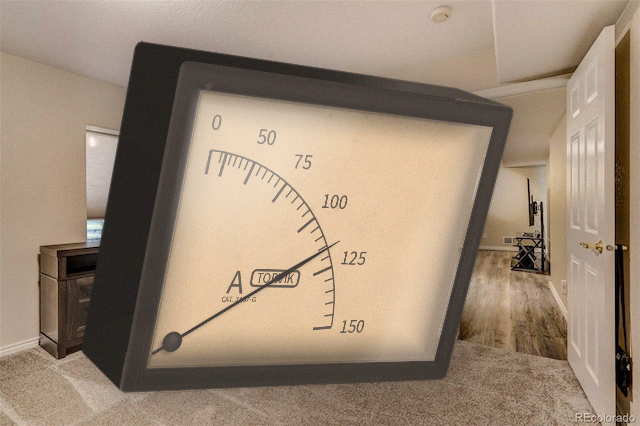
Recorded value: 115
